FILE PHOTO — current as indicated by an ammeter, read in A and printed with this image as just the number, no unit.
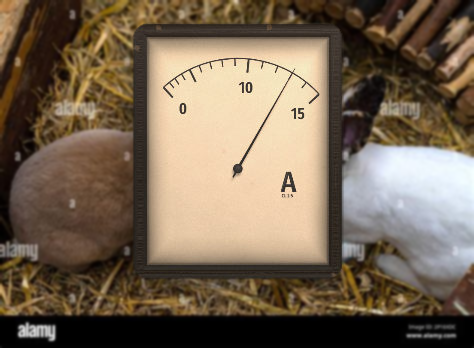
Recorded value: 13
